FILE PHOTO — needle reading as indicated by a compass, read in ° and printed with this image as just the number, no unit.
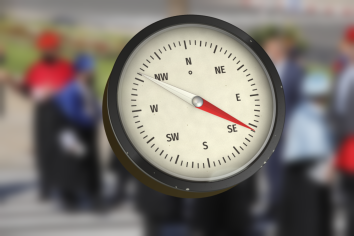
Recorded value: 125
